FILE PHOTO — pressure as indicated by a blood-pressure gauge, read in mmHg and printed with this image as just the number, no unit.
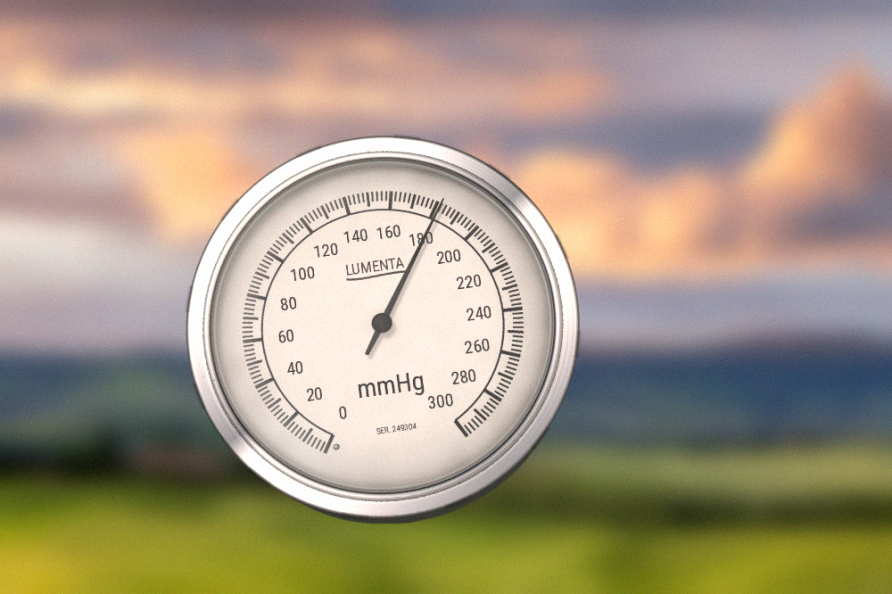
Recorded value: 182
